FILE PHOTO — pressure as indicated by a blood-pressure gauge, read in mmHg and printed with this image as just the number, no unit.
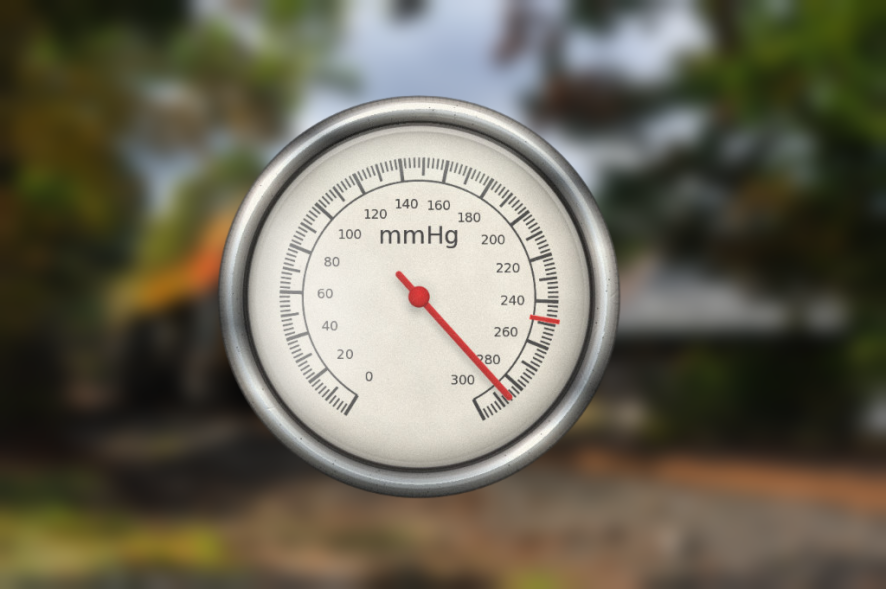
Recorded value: 286
